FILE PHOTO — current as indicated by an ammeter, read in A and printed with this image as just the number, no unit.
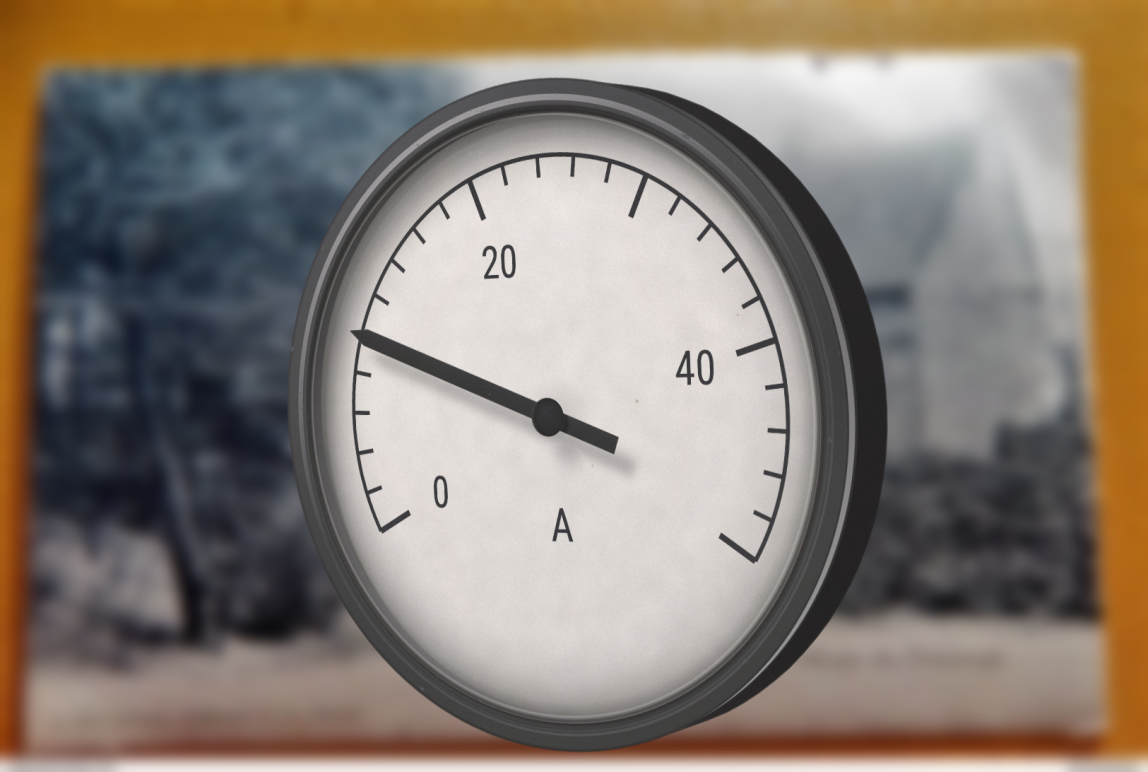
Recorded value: 10
